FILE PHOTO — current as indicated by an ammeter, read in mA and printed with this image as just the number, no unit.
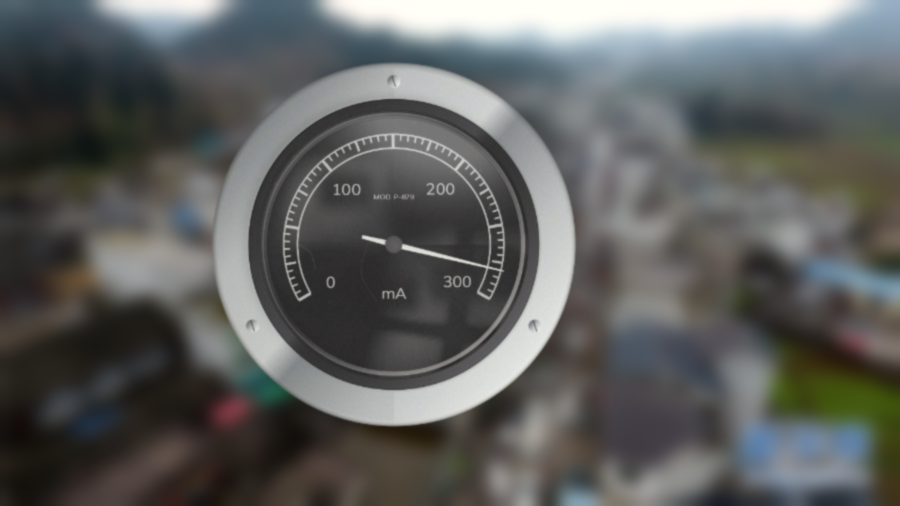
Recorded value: 280
